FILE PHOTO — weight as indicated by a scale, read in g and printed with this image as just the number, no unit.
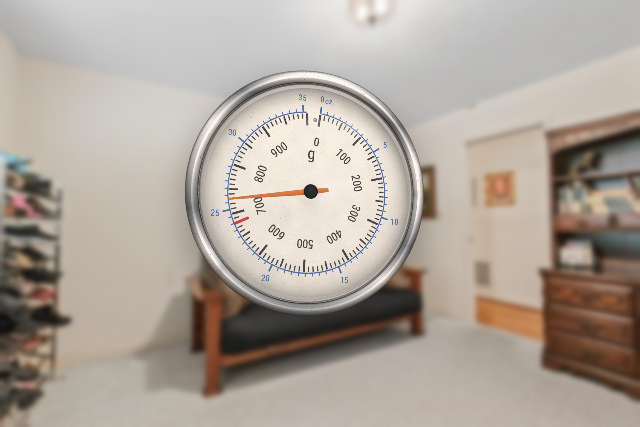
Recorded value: 730
